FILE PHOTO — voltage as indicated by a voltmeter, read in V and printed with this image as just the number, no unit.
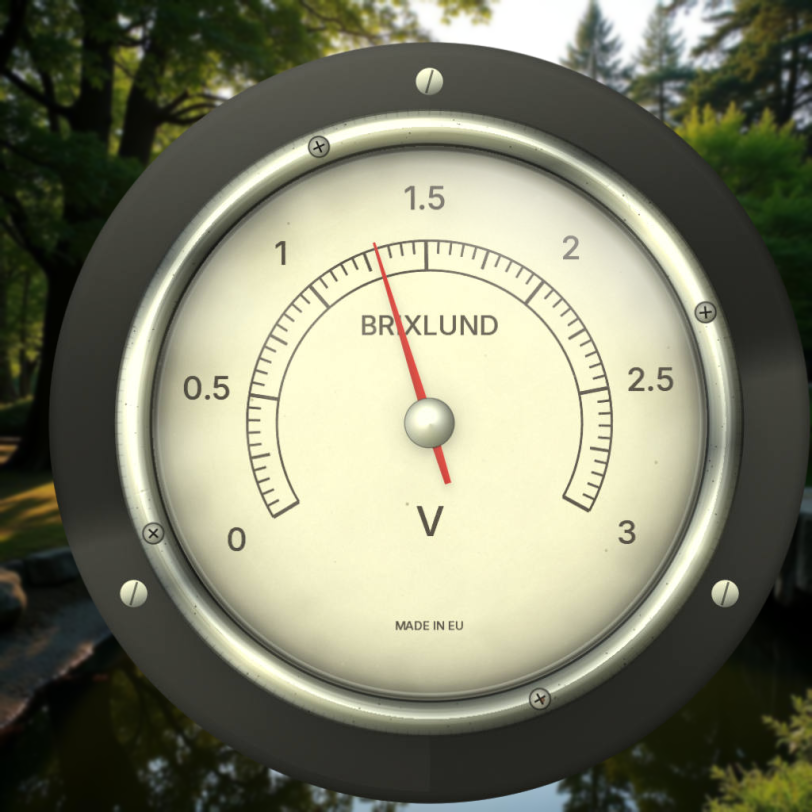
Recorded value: 1.3
